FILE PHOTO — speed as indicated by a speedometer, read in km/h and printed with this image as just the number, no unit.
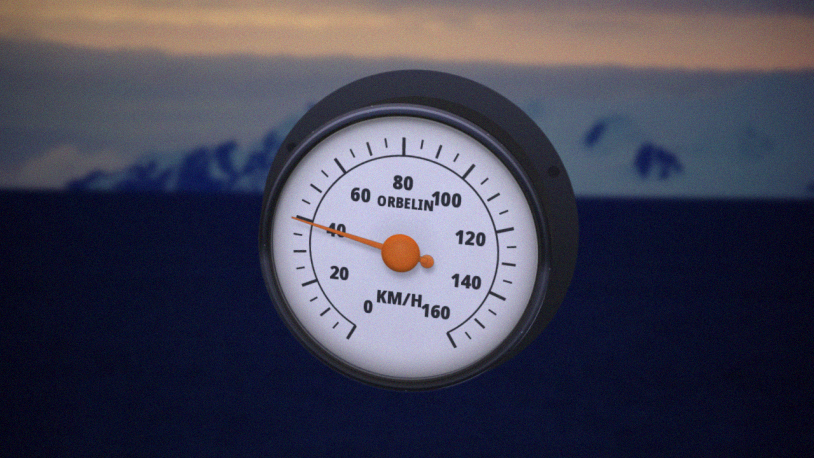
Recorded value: 40
